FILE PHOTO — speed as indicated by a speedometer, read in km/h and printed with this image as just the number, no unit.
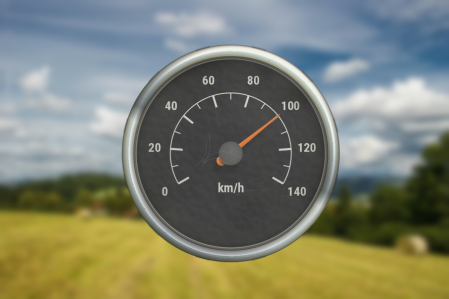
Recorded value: 100
